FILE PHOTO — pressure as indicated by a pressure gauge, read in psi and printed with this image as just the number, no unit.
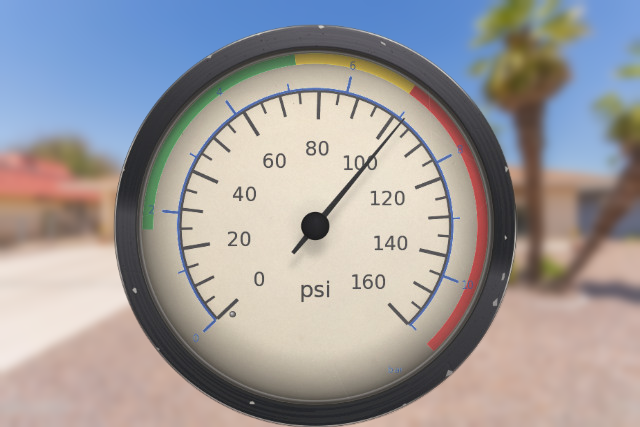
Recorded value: 102.5
